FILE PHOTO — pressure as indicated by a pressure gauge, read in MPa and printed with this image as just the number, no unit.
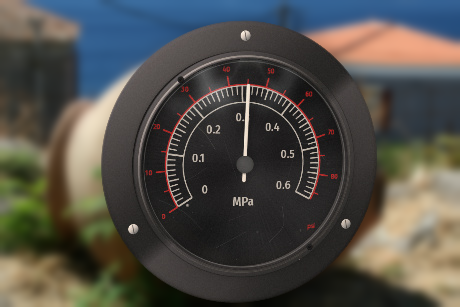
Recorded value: 0.31
